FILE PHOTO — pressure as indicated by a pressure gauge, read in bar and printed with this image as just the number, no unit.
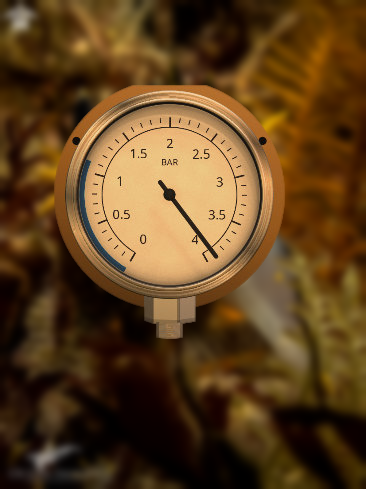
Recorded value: 3.9
